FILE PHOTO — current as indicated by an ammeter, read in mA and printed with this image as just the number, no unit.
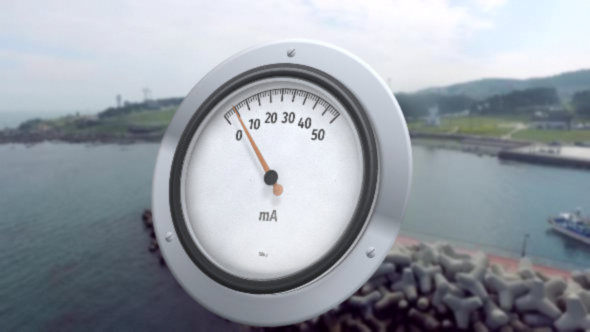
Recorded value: 5
